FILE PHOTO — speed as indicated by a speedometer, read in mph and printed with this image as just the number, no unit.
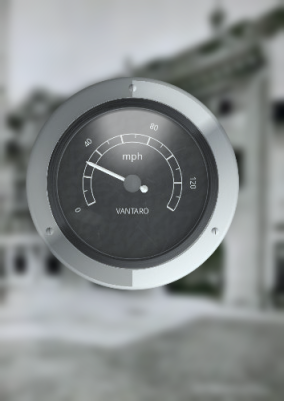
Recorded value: 30
